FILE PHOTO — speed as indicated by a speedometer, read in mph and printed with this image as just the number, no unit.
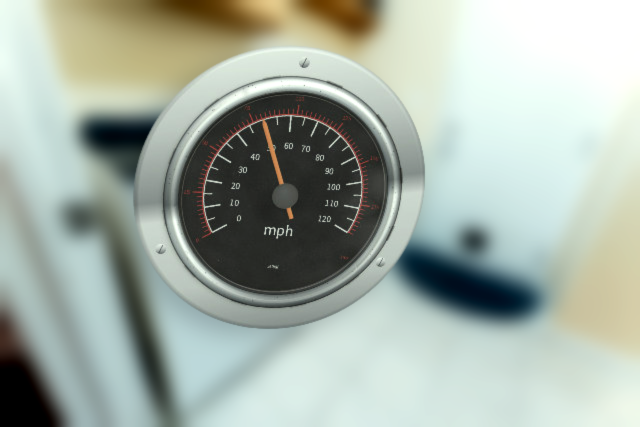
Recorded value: 50
